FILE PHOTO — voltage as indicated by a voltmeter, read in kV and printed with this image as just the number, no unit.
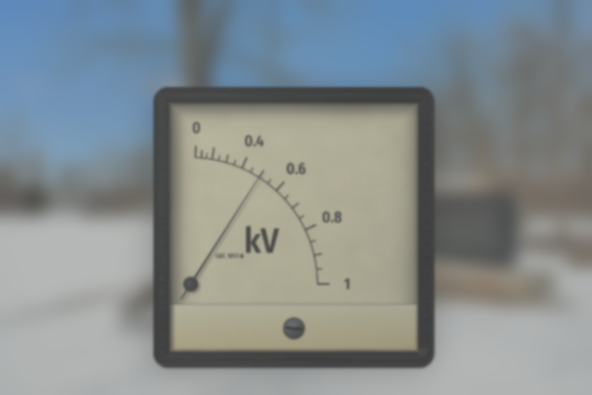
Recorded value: 0.5
